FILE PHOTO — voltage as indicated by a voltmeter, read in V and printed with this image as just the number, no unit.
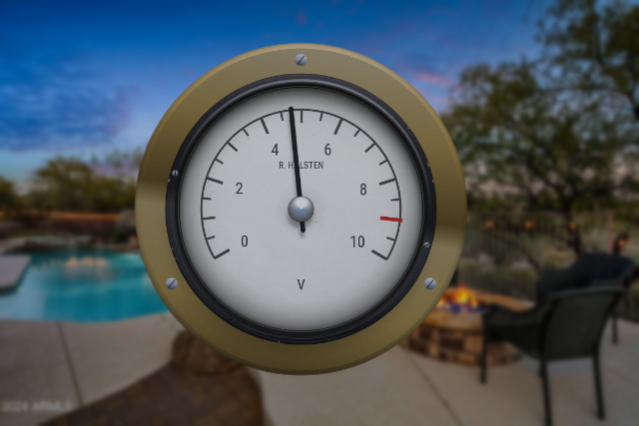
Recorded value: 4.75
